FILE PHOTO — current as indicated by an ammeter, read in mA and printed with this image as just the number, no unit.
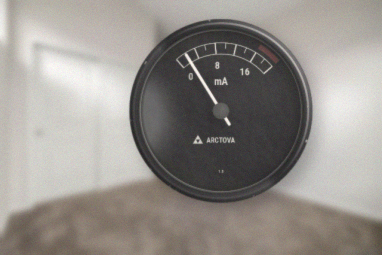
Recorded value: 2
